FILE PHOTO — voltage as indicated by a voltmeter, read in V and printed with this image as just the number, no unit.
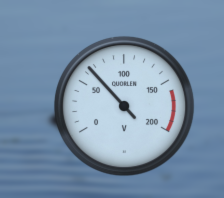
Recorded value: 65
